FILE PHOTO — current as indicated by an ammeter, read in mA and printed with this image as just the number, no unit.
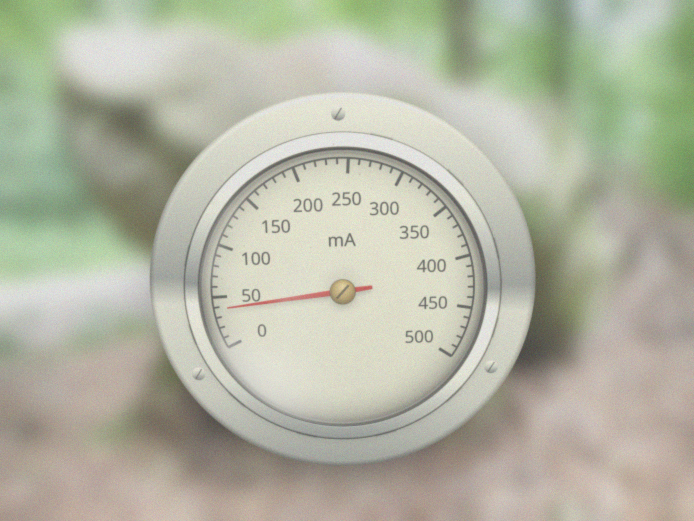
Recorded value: 40
